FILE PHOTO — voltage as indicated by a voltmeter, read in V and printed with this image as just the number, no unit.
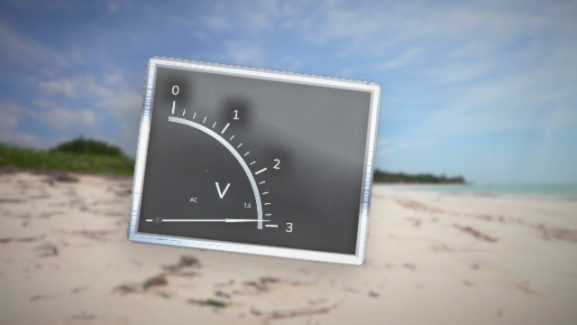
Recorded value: 2.9
